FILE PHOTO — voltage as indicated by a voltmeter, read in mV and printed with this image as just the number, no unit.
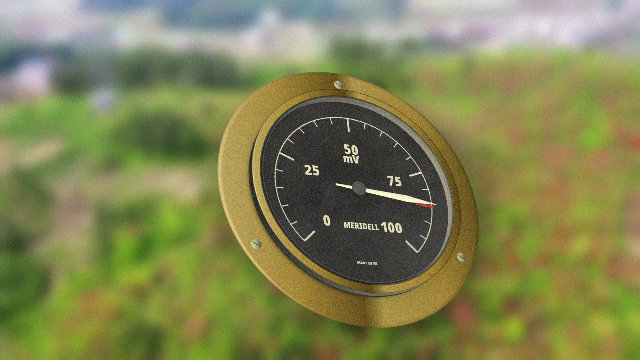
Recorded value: 85
